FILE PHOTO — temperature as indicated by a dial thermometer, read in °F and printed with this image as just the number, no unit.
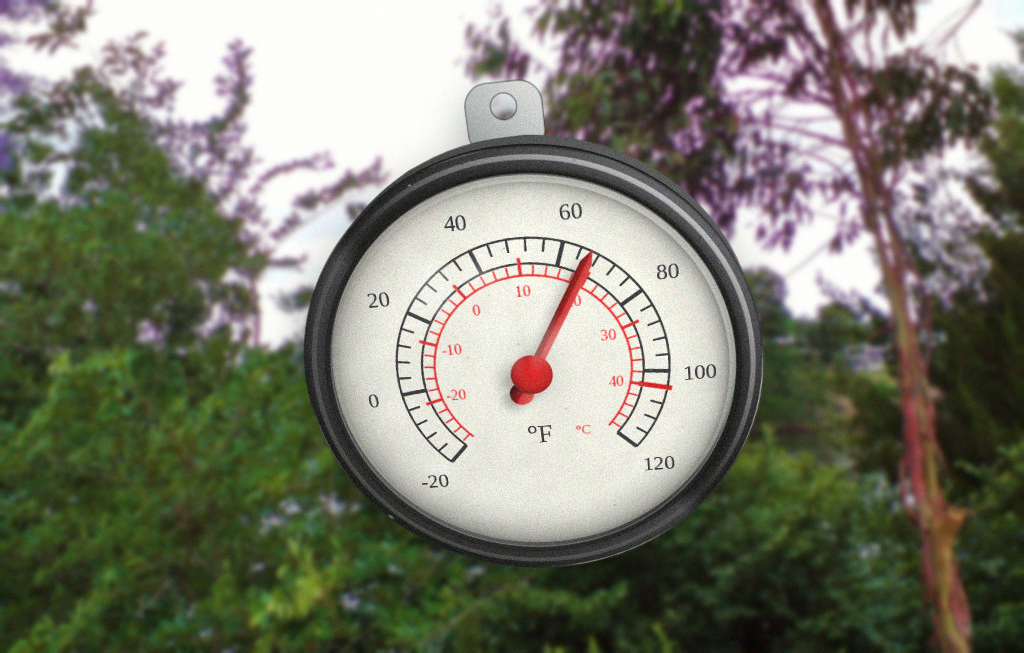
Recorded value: 66
